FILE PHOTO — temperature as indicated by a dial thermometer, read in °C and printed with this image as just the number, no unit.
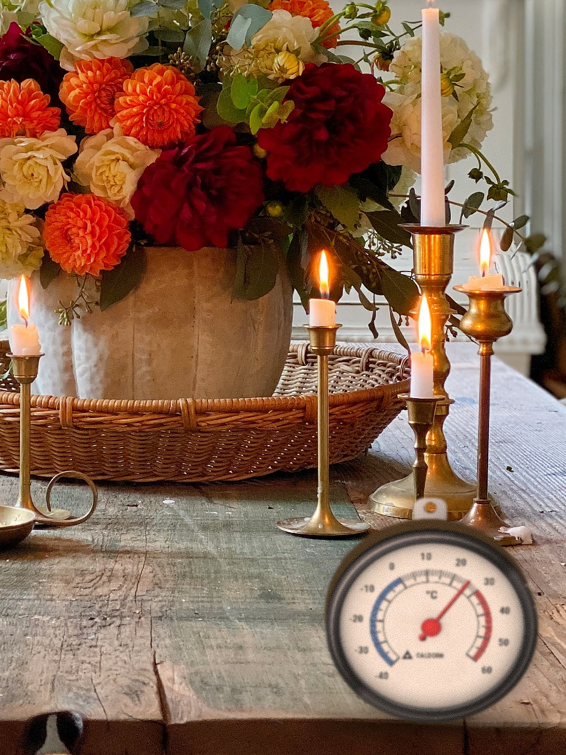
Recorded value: 25
